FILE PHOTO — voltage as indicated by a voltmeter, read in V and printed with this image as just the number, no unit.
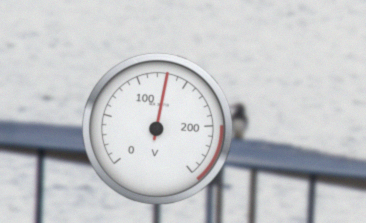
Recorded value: 130
